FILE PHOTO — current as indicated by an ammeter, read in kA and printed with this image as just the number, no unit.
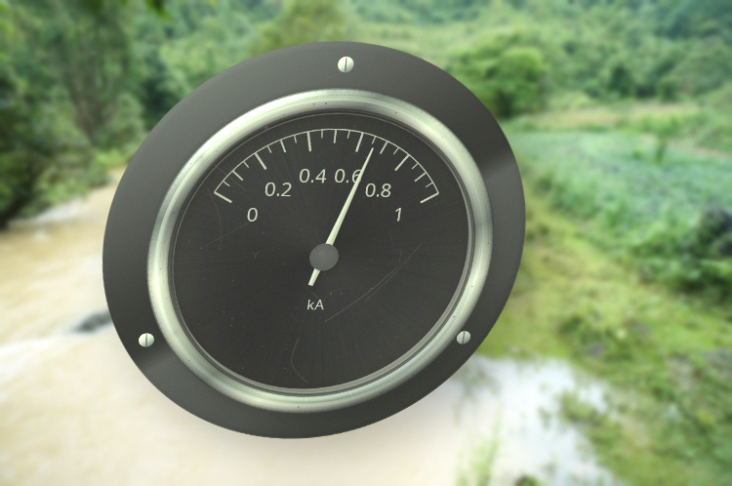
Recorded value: 0.65
